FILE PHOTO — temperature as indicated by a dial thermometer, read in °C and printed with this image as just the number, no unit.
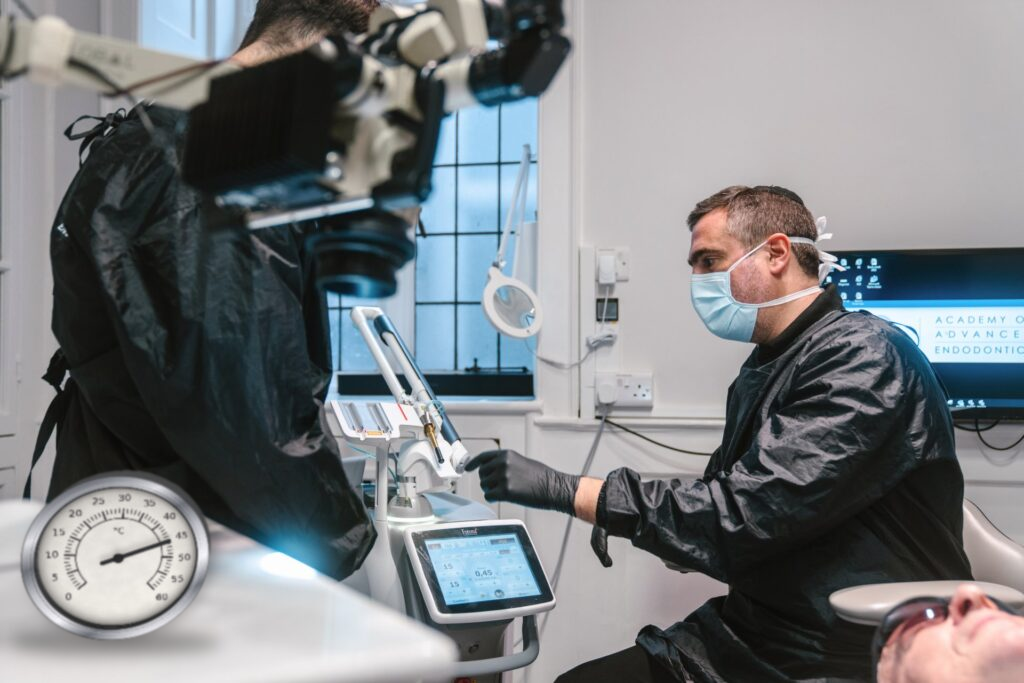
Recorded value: 45
